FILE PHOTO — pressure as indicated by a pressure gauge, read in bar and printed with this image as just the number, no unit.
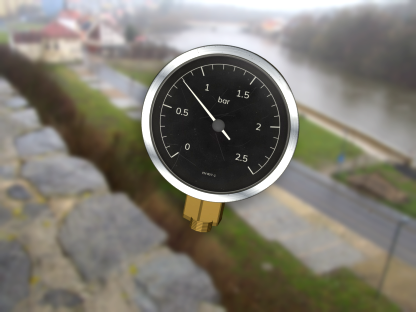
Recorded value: 0.8
